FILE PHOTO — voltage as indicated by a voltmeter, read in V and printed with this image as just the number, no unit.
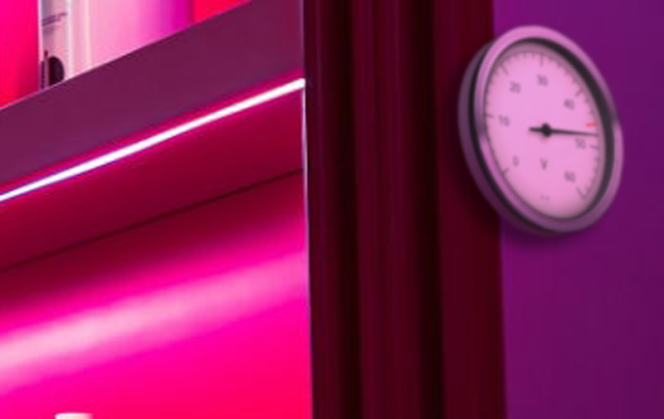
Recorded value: 48
